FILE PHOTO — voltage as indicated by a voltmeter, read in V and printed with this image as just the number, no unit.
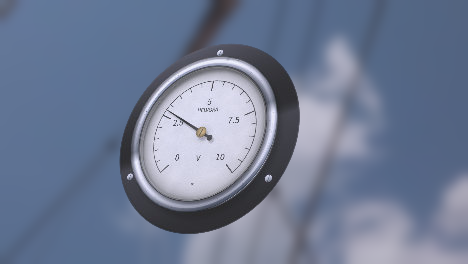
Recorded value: 2.75
